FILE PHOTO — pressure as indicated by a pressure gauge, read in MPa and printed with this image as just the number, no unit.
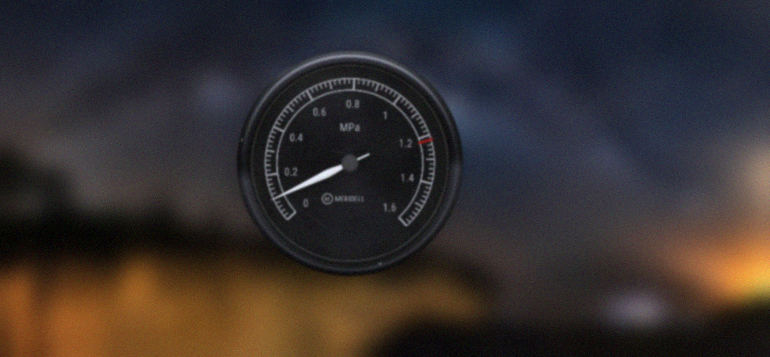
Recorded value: 0.1
